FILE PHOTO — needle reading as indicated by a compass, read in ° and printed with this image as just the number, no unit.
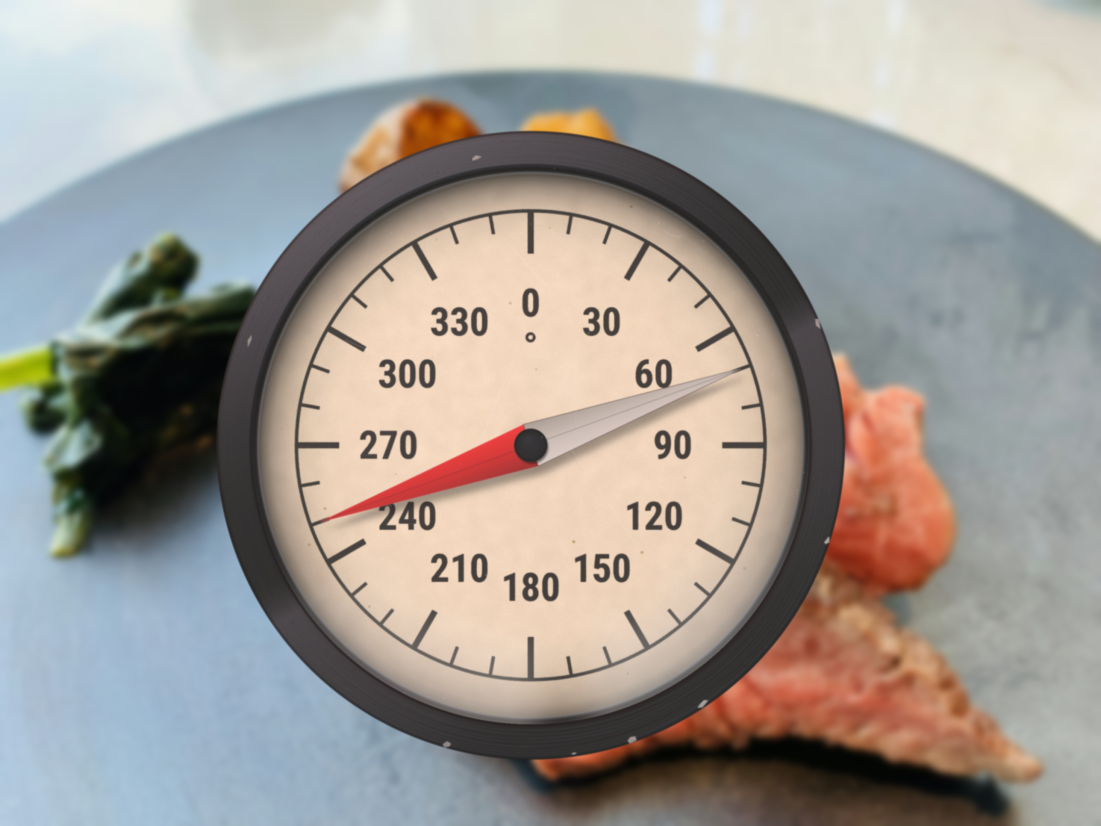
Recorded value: 250
